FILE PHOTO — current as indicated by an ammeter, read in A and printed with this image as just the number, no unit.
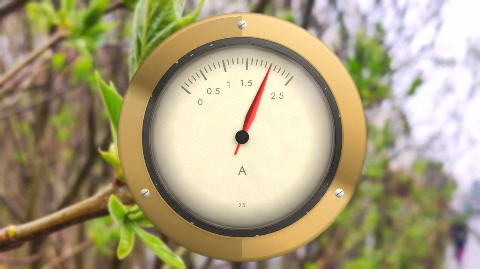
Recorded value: 2
